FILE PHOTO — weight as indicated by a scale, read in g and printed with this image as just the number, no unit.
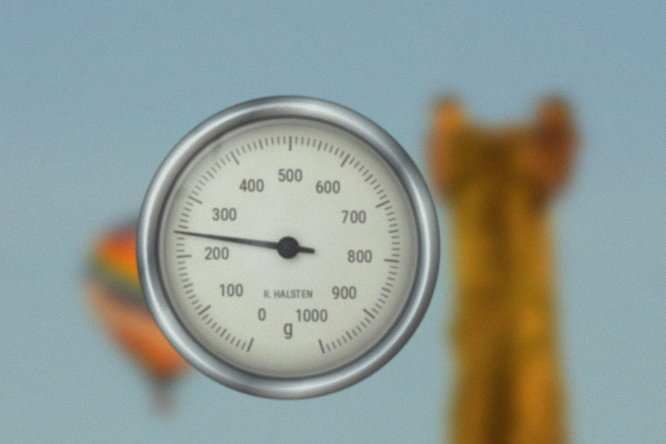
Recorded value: 240
